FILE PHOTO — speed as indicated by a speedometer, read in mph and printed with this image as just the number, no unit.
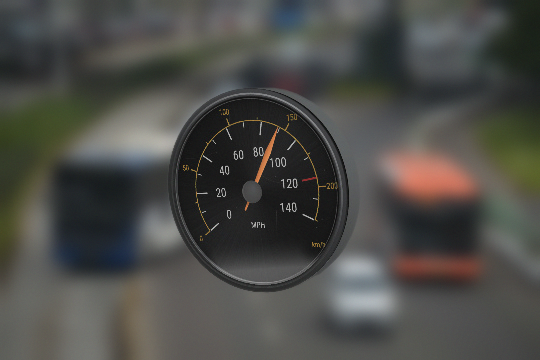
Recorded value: 90
